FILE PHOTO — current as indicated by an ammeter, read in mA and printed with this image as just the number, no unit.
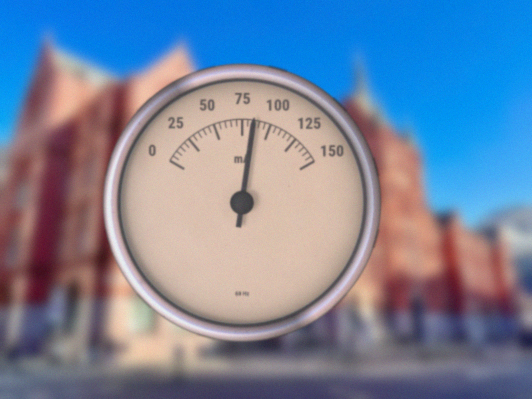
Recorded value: 85
